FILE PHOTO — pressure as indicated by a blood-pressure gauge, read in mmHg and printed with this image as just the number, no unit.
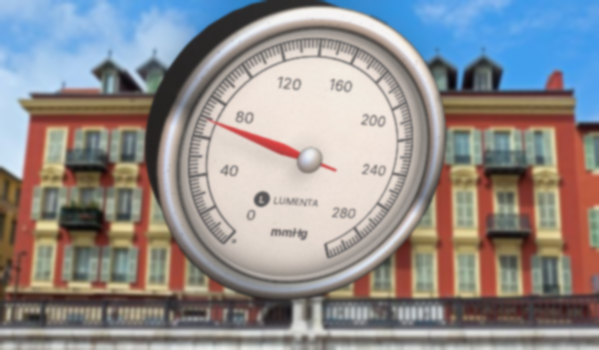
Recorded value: 70
